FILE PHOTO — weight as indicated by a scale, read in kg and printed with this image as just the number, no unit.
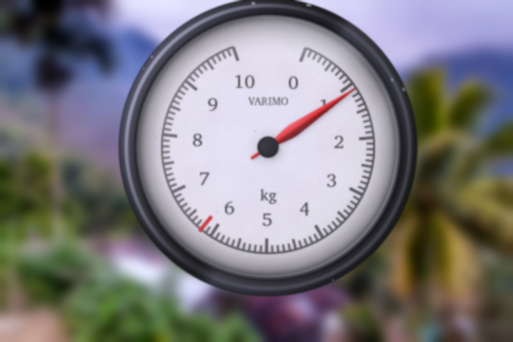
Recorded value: 1.1
